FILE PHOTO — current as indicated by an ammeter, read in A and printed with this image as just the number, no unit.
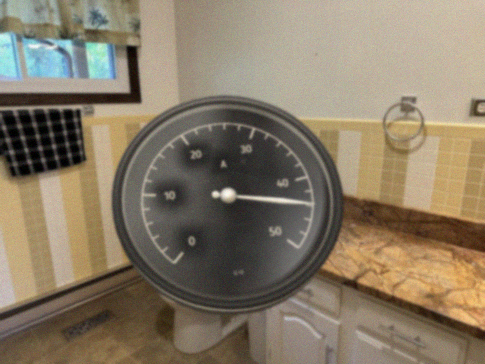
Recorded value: 44
